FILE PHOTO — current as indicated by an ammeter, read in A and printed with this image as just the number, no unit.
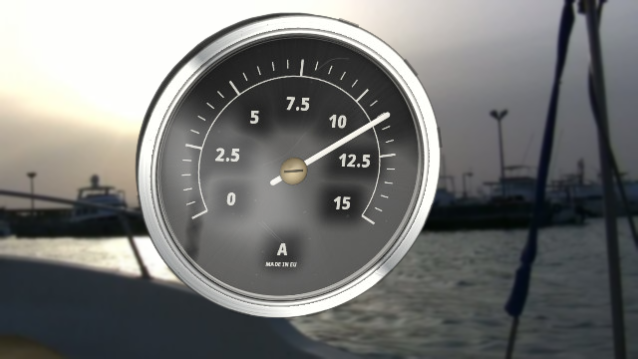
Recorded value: 11
